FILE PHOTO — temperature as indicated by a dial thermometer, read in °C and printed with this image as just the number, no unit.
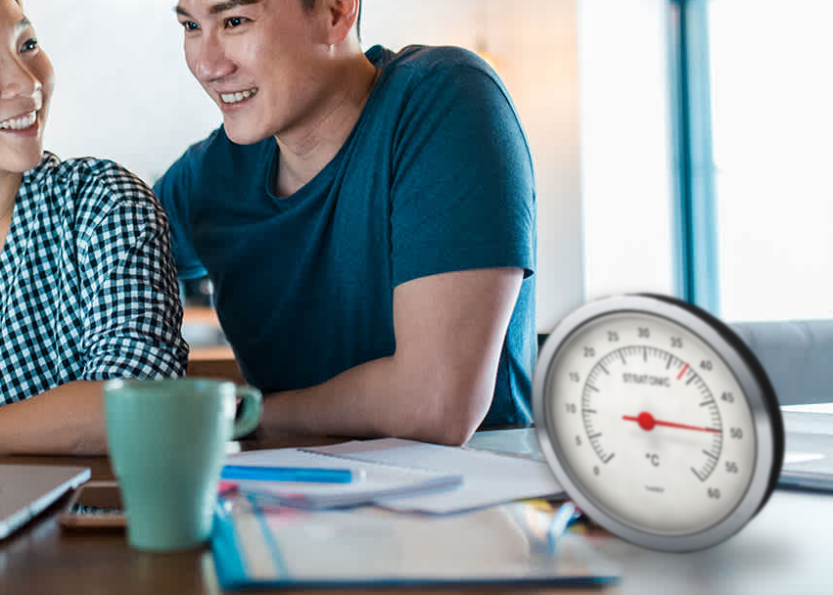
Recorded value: 50
